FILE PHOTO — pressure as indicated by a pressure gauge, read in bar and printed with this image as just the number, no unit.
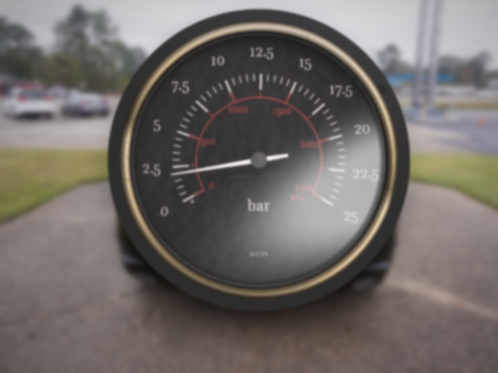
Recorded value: 2
